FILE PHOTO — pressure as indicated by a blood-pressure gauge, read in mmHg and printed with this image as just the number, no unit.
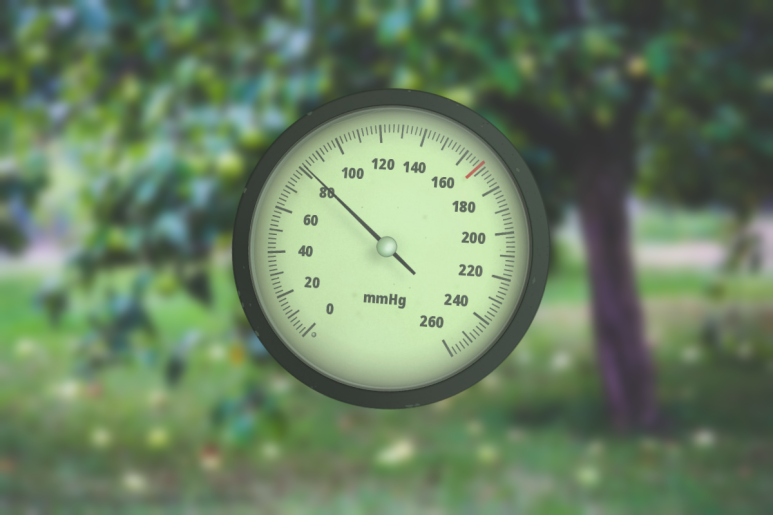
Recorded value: 82
